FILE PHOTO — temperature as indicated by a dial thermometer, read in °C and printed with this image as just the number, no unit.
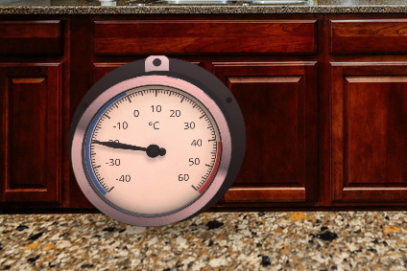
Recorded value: -20
